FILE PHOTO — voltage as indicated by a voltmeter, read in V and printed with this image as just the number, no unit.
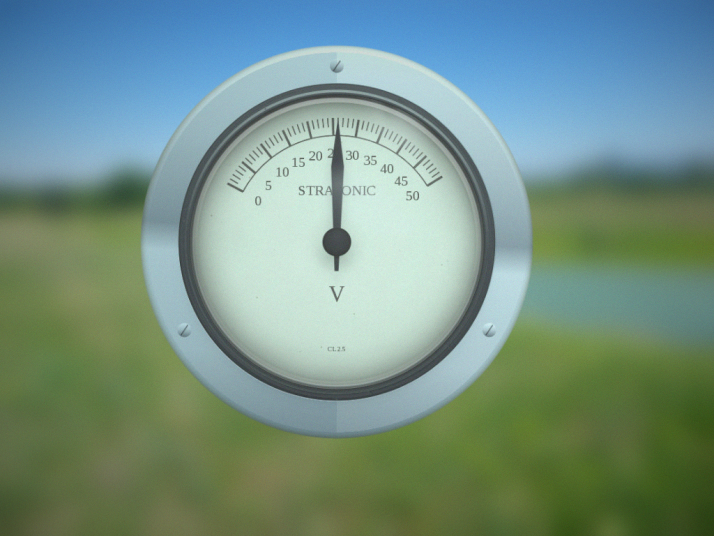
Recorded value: 26
